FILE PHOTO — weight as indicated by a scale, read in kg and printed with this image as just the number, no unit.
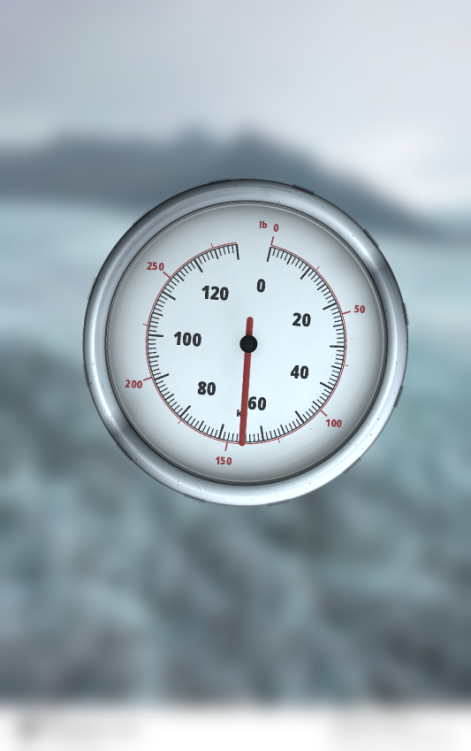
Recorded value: 65
